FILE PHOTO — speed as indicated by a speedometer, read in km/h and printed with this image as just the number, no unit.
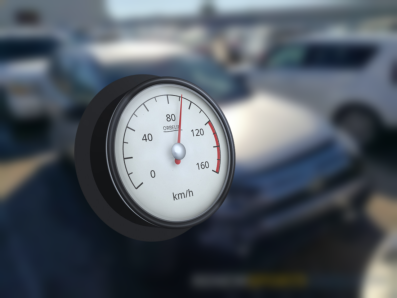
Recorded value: 90
